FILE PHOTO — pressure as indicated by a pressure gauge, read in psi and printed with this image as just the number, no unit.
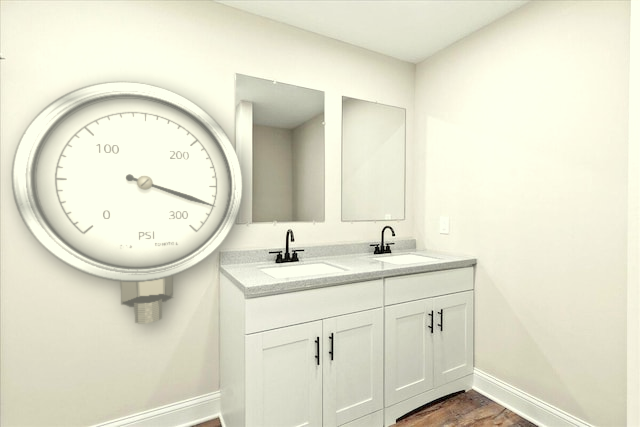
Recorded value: 270
